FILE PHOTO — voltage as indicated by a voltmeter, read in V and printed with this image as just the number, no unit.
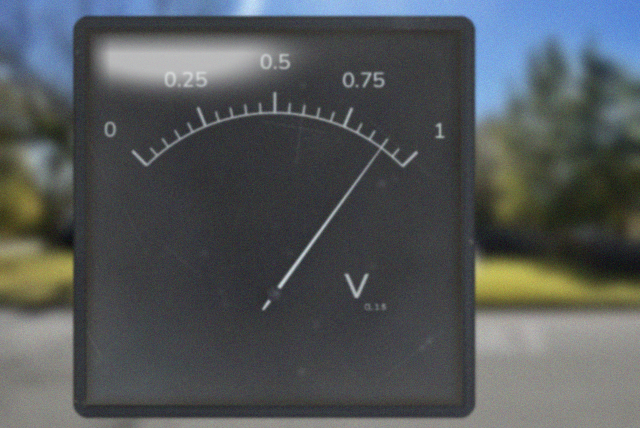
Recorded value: 0.9
